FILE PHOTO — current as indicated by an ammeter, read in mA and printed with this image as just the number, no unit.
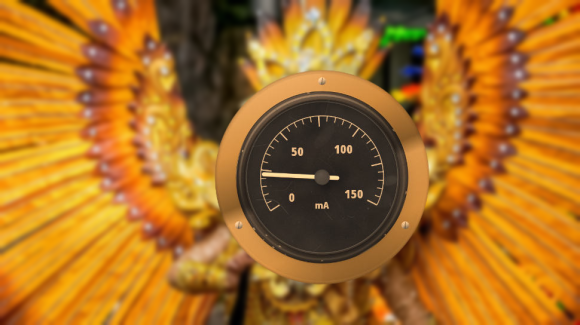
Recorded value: 22.5
